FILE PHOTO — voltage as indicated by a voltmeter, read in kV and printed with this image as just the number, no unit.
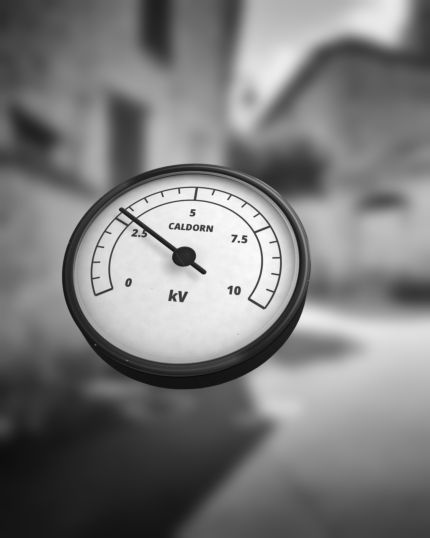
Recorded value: 2.75
